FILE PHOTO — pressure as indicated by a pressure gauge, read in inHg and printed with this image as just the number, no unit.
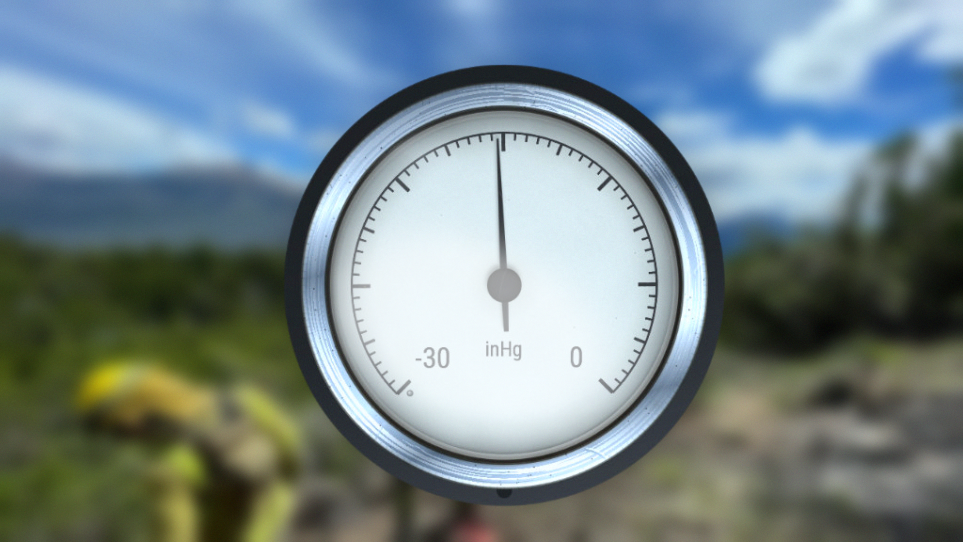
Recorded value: -15.25
